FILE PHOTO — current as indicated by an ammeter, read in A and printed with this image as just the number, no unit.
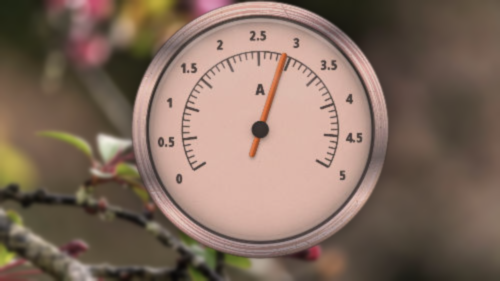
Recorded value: 2.9
